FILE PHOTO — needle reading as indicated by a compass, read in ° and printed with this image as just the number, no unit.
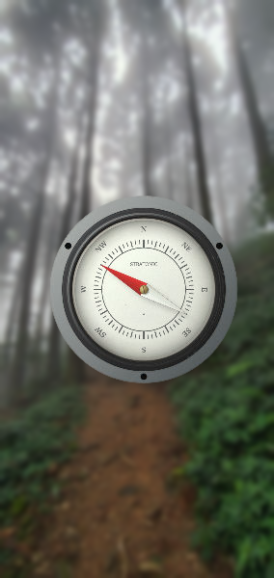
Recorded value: 300
